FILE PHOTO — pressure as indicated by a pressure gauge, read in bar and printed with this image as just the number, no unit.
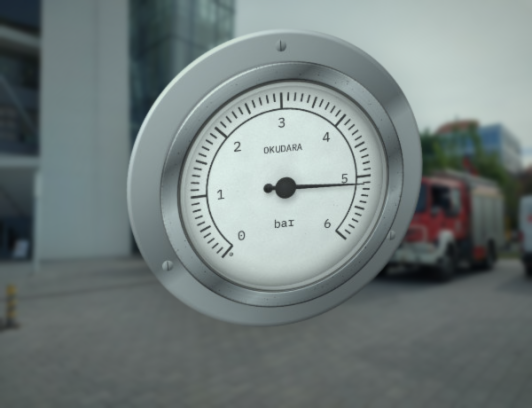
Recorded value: 5.1
